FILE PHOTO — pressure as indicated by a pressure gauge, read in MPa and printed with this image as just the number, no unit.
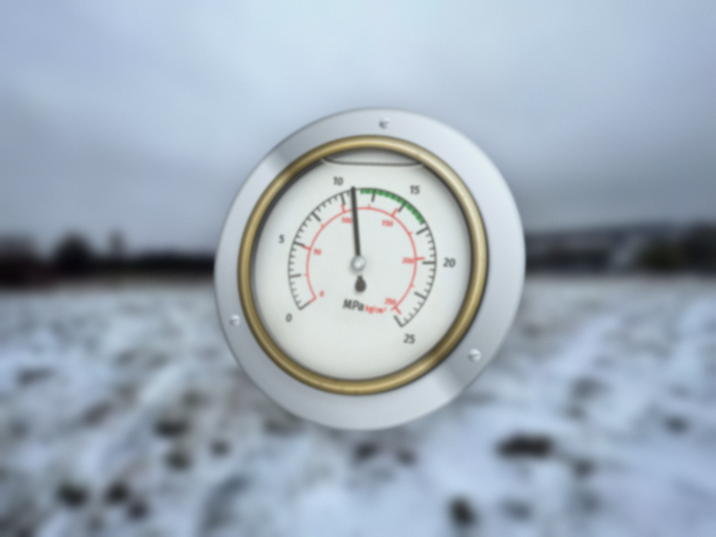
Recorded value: 11
